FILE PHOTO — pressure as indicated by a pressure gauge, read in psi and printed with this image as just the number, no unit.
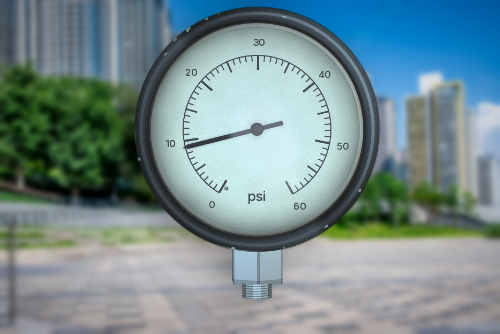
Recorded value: 9
